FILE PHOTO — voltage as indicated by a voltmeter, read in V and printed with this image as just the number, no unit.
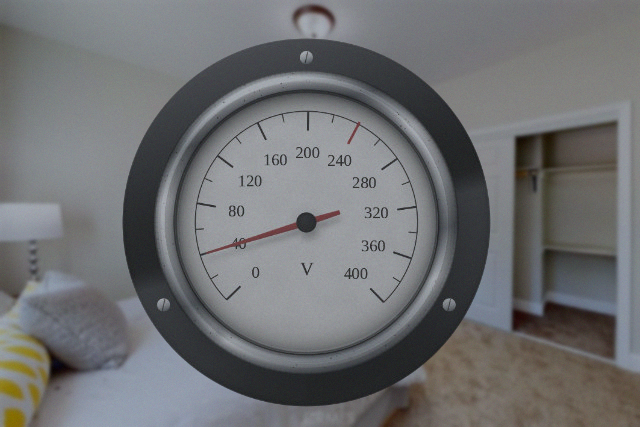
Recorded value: 40
